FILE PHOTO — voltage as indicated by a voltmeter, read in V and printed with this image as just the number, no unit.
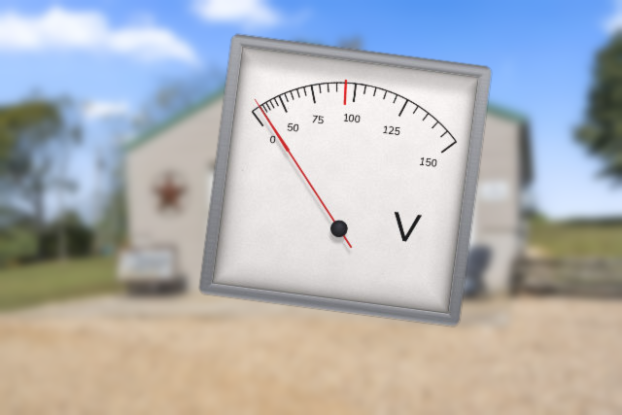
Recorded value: 25
